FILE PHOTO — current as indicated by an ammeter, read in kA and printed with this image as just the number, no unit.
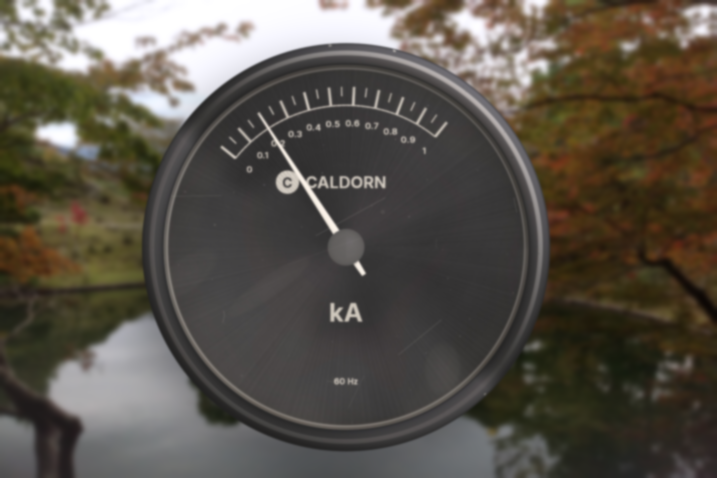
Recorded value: 0.2
